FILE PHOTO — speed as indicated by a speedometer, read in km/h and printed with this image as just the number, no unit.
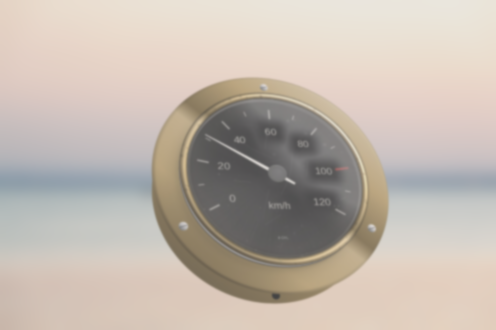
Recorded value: 30
